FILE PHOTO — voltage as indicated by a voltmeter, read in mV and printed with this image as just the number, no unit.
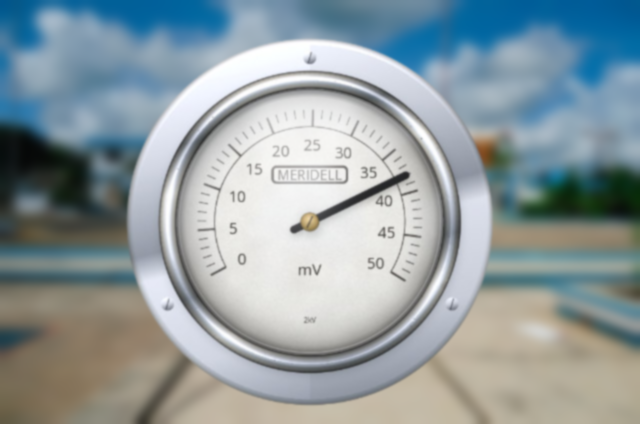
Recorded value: 38
